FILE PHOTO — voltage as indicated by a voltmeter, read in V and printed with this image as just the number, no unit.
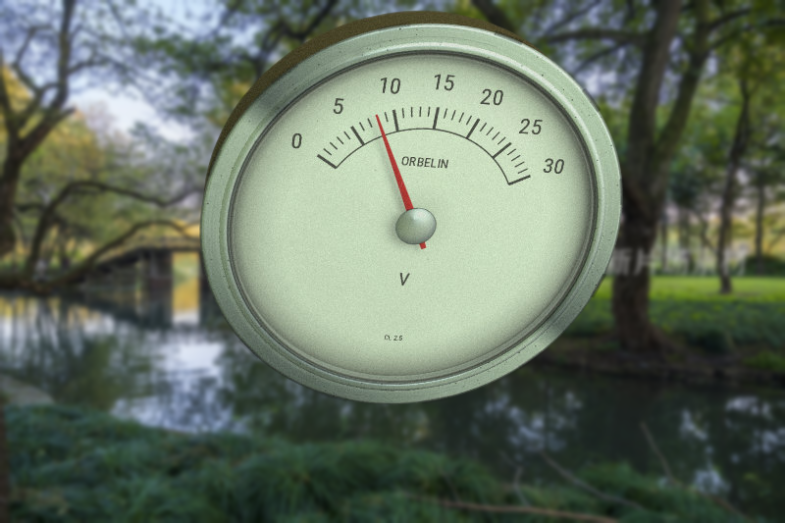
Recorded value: 8
